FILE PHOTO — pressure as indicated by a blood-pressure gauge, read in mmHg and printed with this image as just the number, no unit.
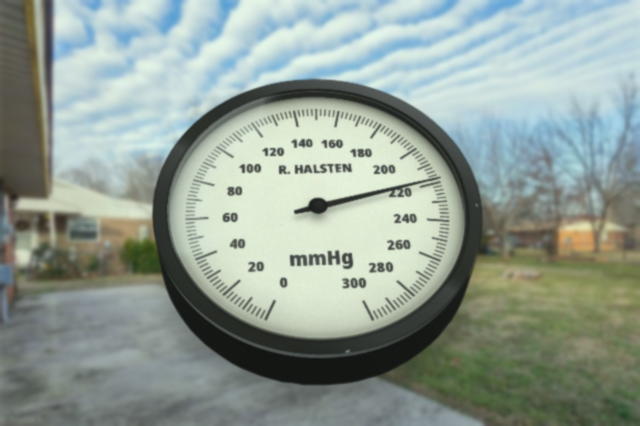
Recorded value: 220
